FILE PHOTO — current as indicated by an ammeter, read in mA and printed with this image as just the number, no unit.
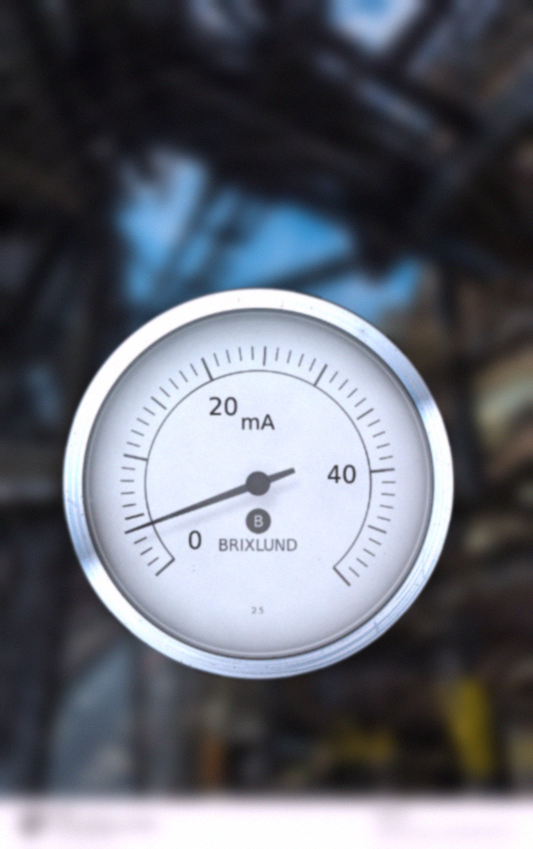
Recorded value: 4
